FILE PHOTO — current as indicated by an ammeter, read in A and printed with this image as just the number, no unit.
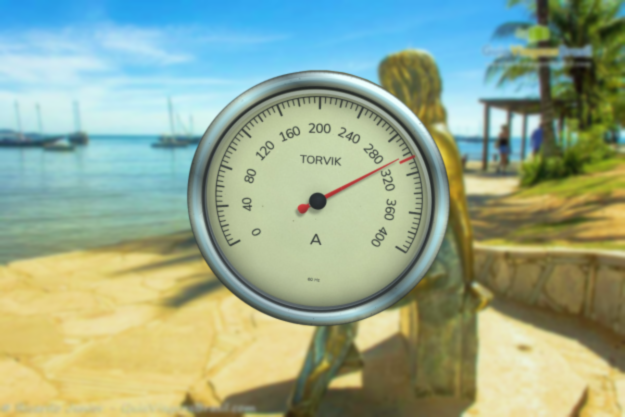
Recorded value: 300
